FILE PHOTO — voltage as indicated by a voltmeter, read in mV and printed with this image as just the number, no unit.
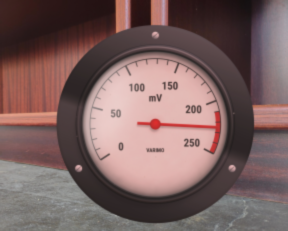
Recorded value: 225
